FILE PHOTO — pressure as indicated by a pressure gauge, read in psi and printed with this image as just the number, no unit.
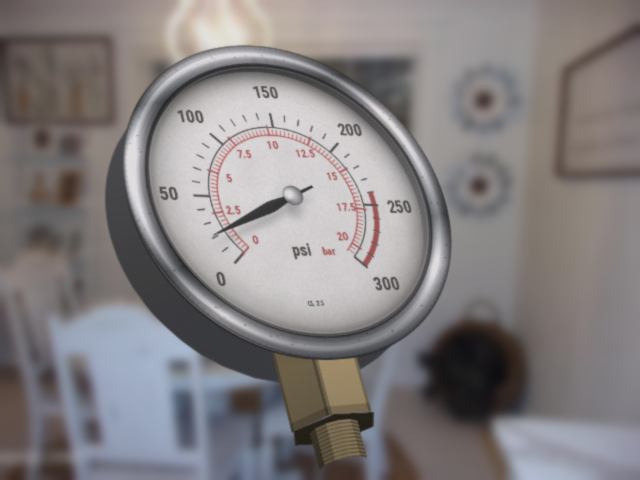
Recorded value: 20
